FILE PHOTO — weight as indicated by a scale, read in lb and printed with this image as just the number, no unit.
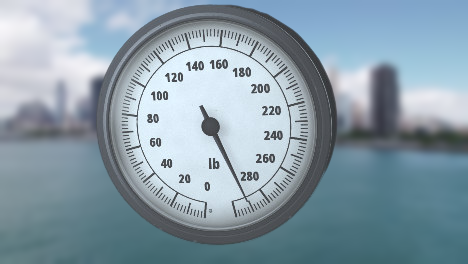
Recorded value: 290
